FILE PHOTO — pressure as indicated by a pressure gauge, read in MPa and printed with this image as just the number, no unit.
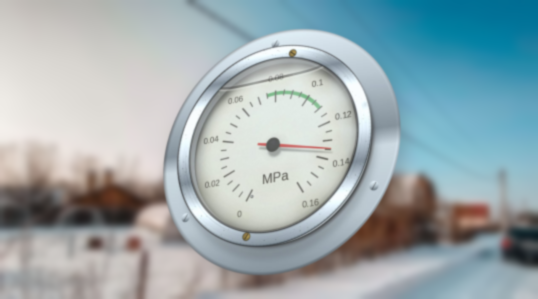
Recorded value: 0.135
